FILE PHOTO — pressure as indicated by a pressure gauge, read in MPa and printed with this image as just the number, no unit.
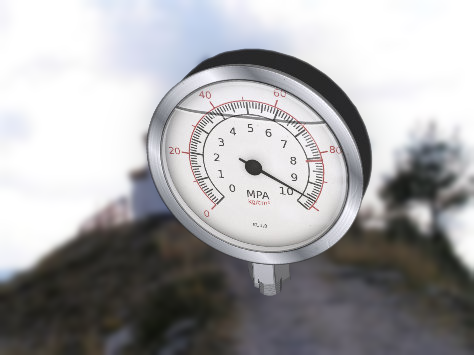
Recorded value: 9.5
